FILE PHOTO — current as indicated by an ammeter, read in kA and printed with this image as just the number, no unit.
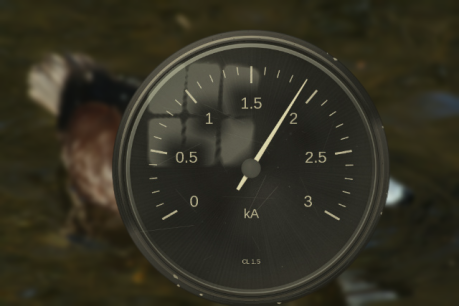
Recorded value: 1.9
